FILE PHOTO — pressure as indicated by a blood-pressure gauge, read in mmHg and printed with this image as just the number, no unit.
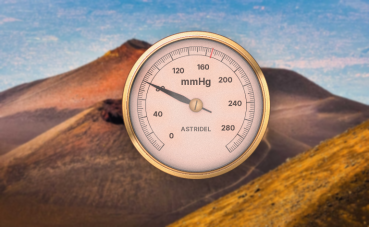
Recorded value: 80
